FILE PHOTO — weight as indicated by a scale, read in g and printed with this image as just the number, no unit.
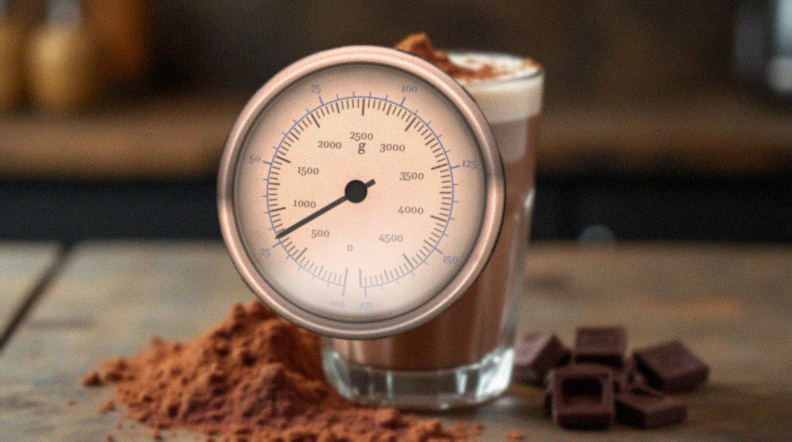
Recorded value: 750
